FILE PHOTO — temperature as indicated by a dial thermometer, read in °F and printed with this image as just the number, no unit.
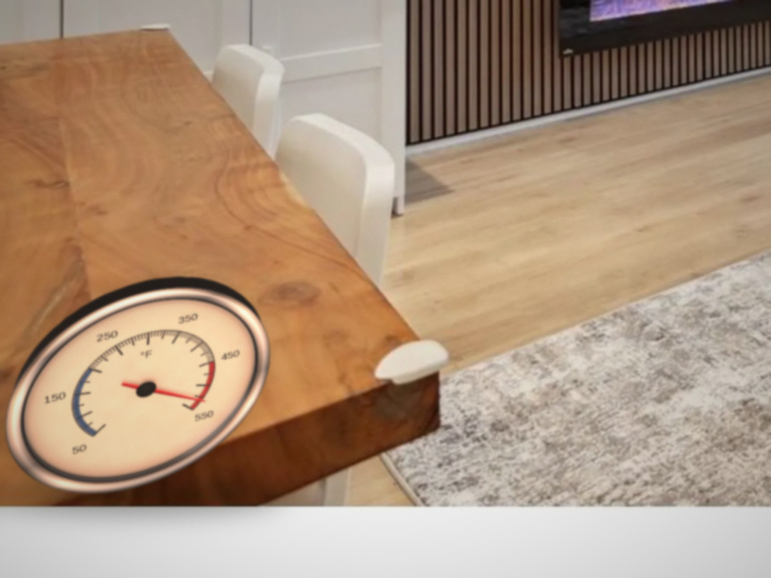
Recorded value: 525
